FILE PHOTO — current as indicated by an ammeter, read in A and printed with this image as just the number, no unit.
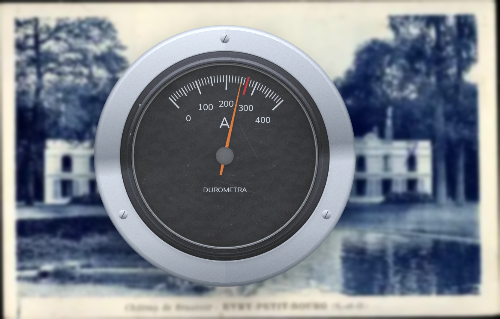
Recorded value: 250
